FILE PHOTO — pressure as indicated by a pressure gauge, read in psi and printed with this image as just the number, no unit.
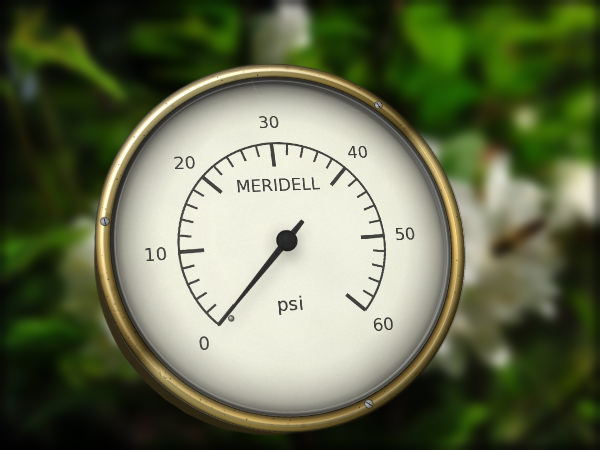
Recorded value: 0
